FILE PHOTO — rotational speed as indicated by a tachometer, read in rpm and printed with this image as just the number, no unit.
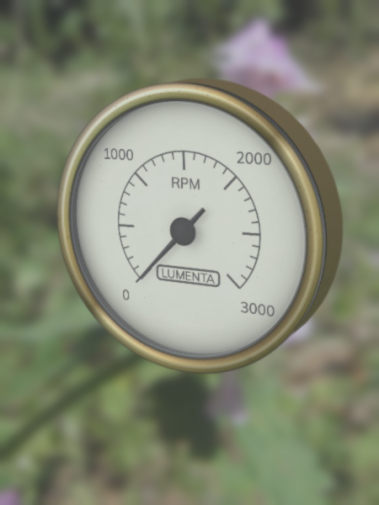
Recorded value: 0
